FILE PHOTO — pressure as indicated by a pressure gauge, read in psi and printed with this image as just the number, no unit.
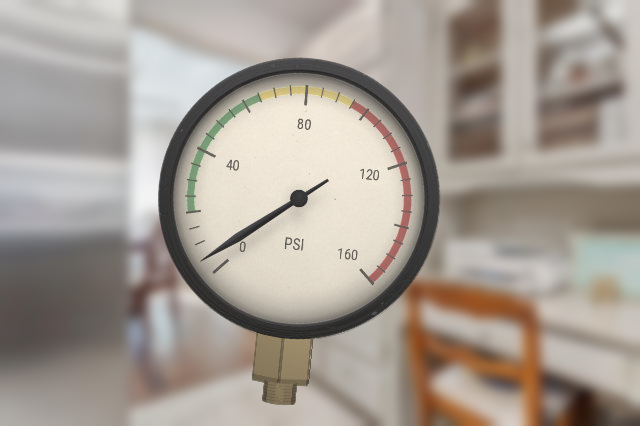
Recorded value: 5
